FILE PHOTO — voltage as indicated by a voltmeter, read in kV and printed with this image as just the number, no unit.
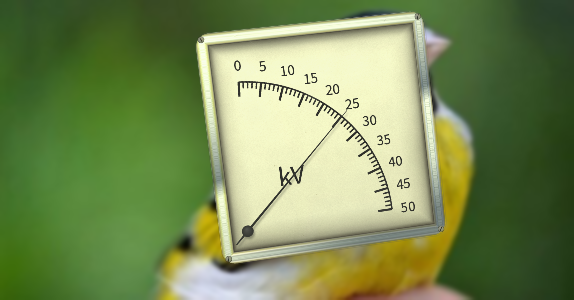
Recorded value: 25
